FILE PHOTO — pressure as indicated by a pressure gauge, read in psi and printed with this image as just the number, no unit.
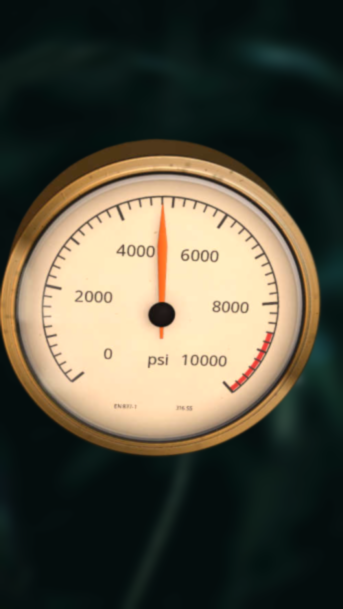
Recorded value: 4800
